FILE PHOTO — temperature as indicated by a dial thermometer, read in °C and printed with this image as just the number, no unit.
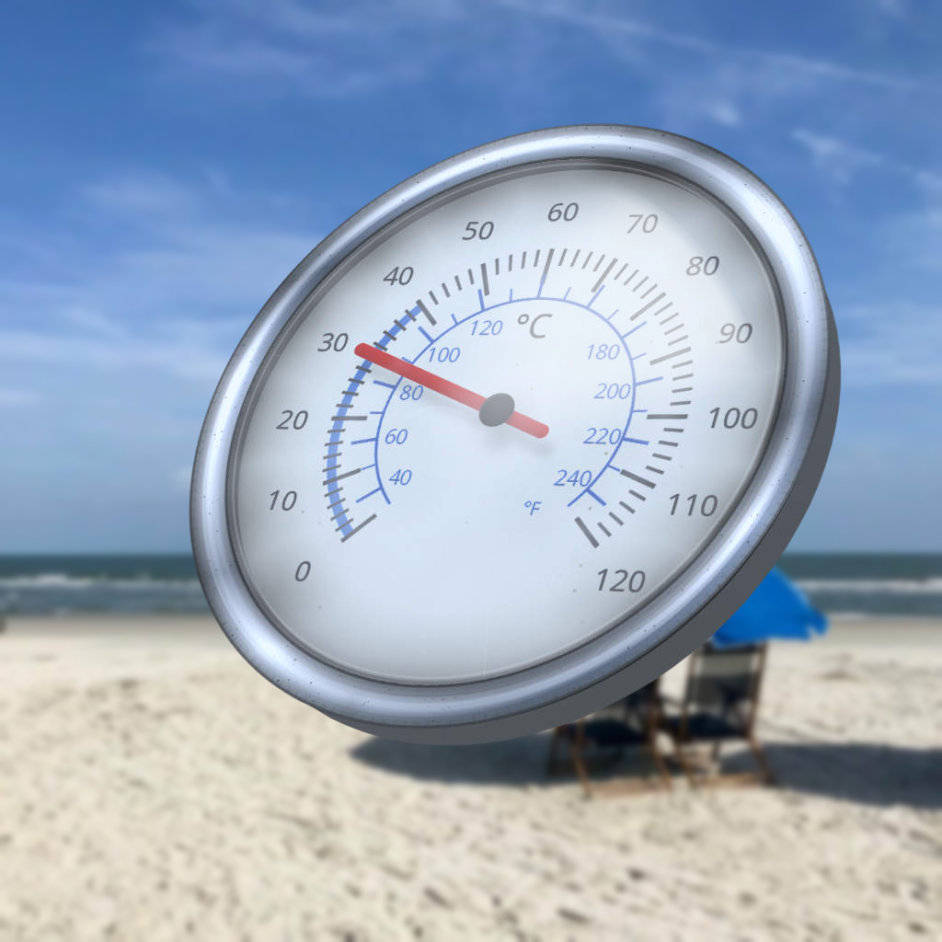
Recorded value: 30
